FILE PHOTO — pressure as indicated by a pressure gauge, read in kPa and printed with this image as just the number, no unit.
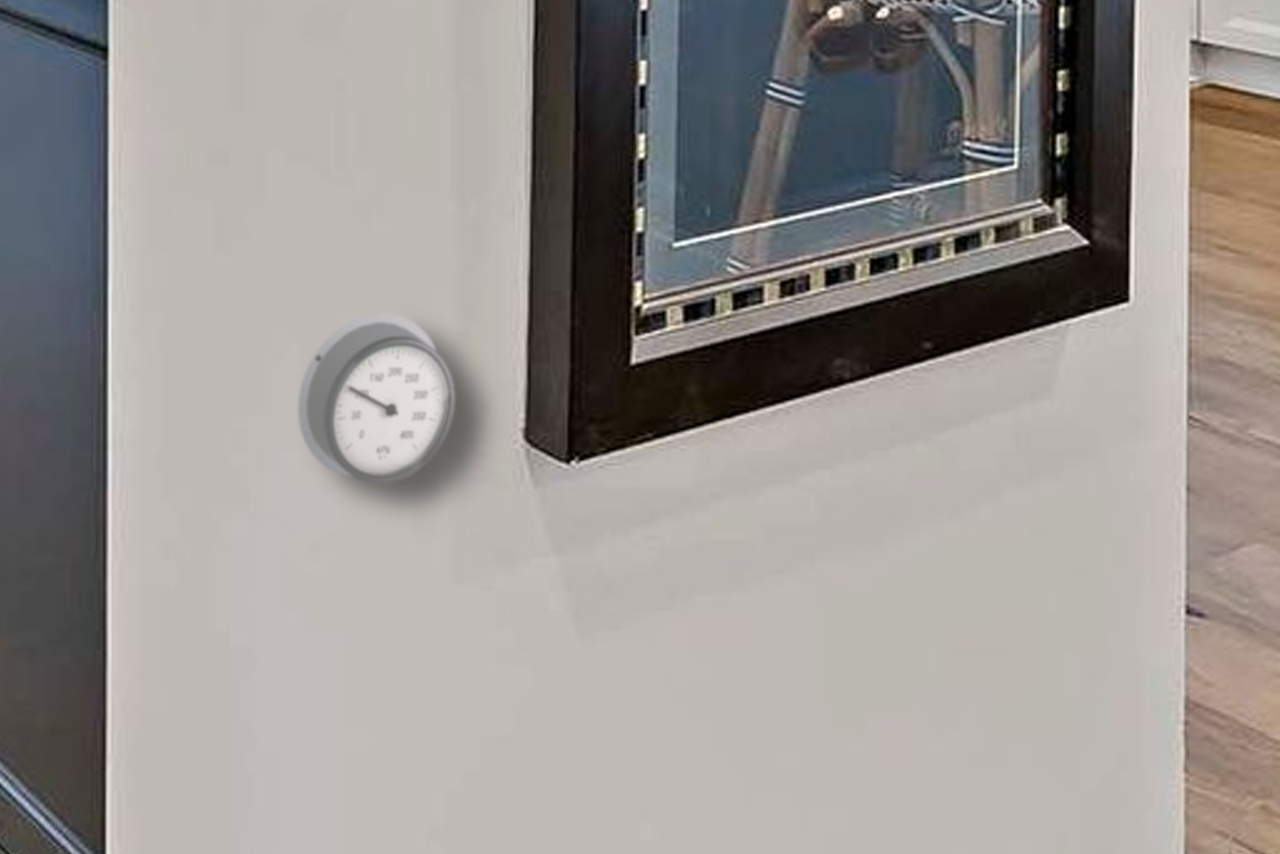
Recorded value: 100
